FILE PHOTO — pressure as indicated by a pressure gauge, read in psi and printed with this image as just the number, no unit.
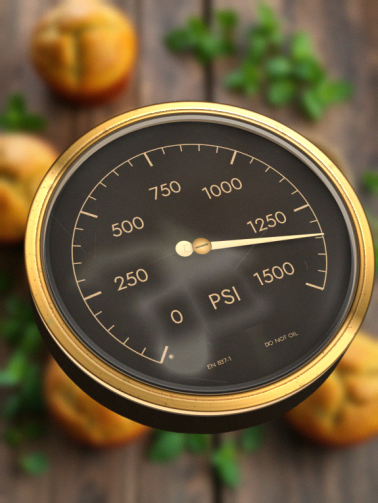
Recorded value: 1350
